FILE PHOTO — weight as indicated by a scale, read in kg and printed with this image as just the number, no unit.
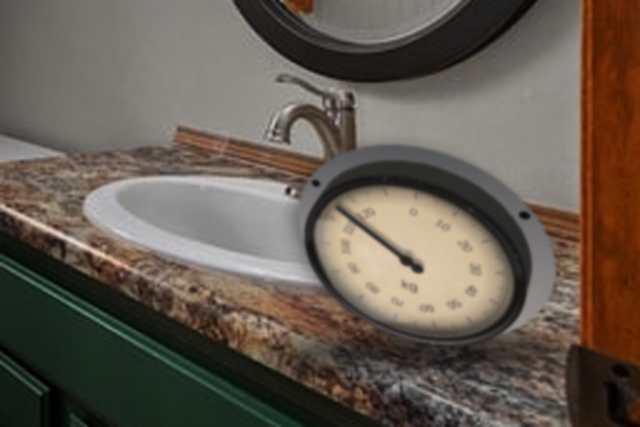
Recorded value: 115
